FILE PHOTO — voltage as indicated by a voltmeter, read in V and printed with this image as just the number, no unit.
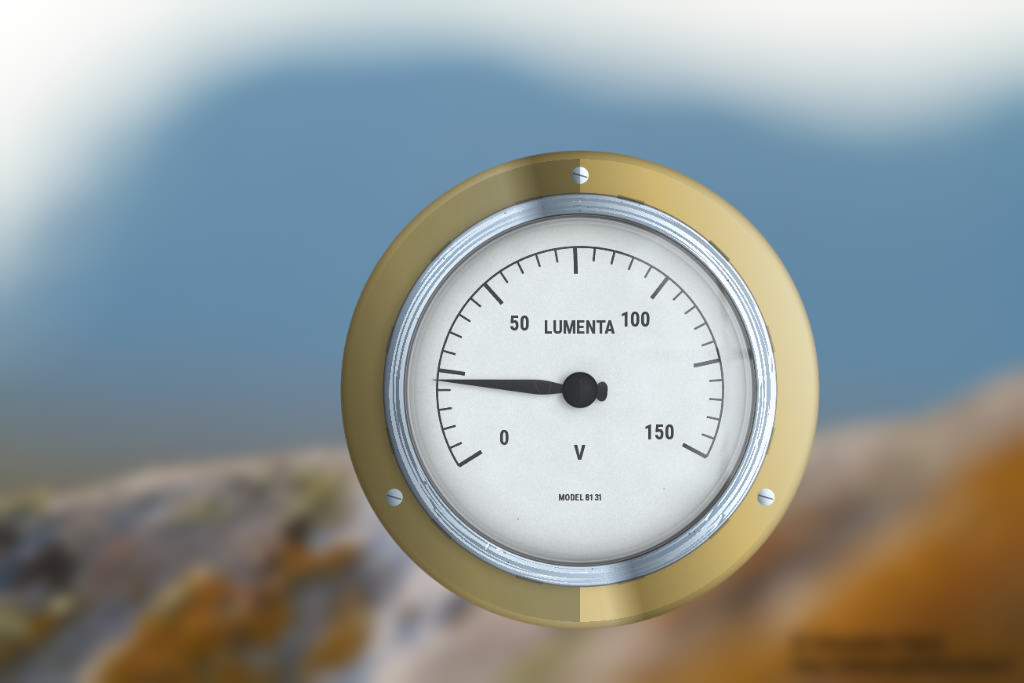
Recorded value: 22.5
